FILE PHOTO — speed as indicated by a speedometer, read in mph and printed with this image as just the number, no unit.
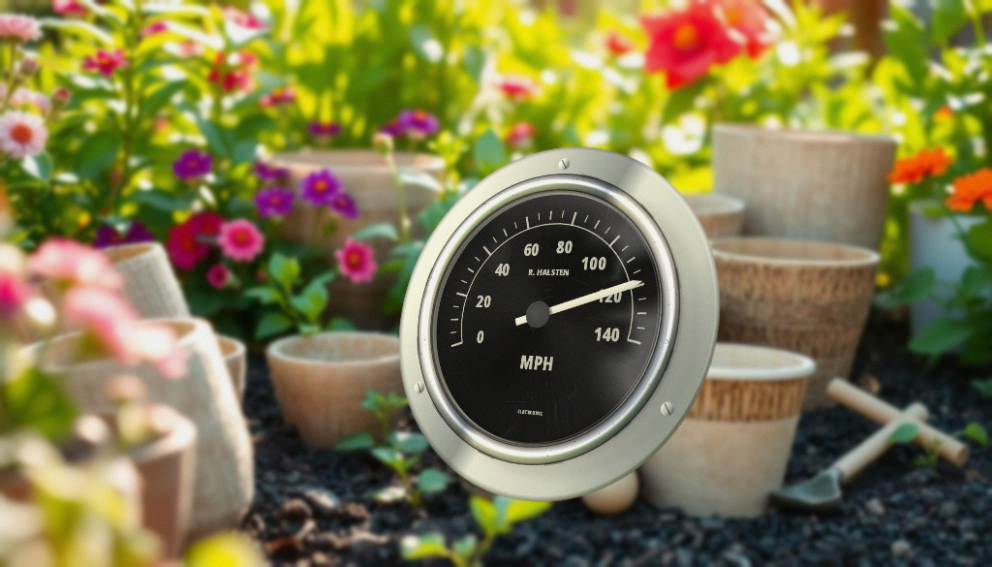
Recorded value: 120
